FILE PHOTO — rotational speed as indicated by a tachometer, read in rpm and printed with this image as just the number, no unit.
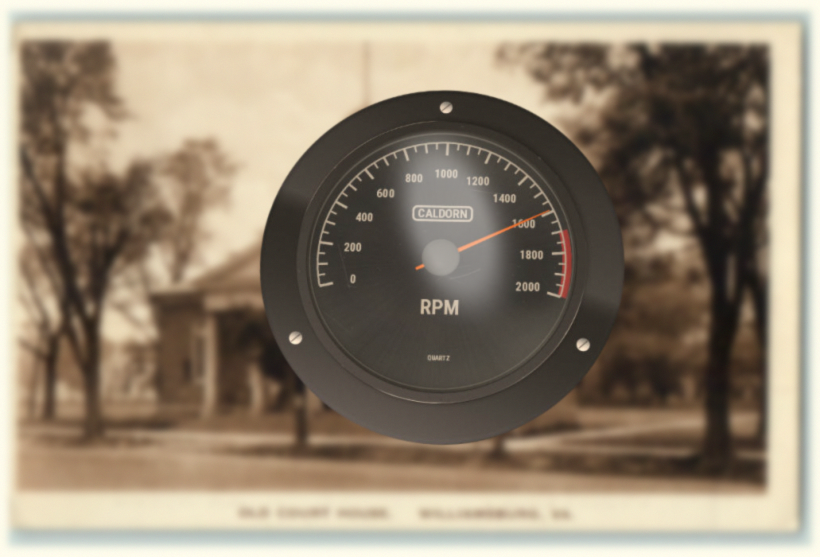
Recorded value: 1600
